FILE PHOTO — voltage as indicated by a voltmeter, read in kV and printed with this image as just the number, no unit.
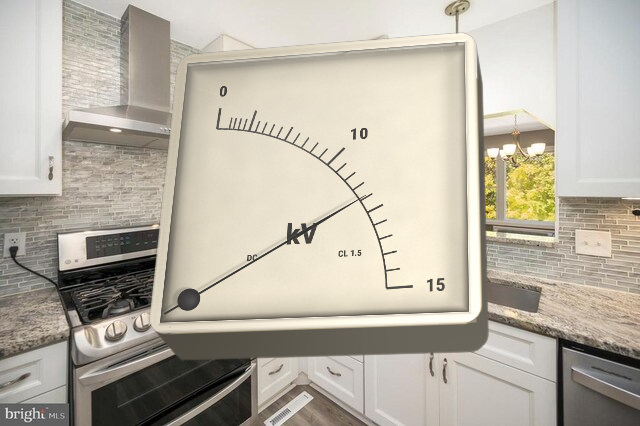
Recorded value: 12
